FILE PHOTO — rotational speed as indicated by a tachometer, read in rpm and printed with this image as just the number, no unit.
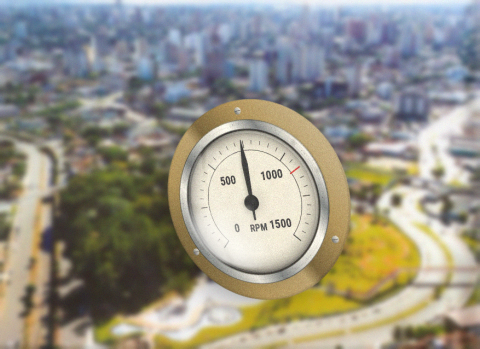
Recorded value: 750
